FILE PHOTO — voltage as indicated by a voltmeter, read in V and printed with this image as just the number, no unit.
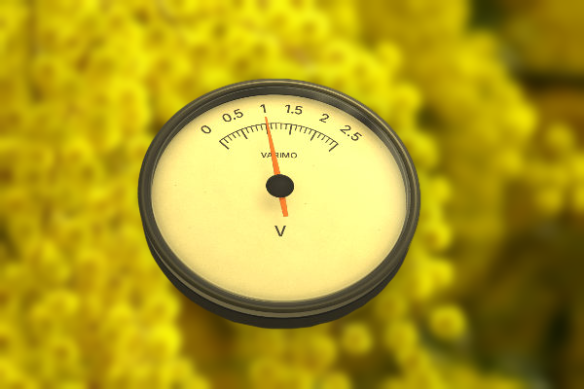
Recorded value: 1
